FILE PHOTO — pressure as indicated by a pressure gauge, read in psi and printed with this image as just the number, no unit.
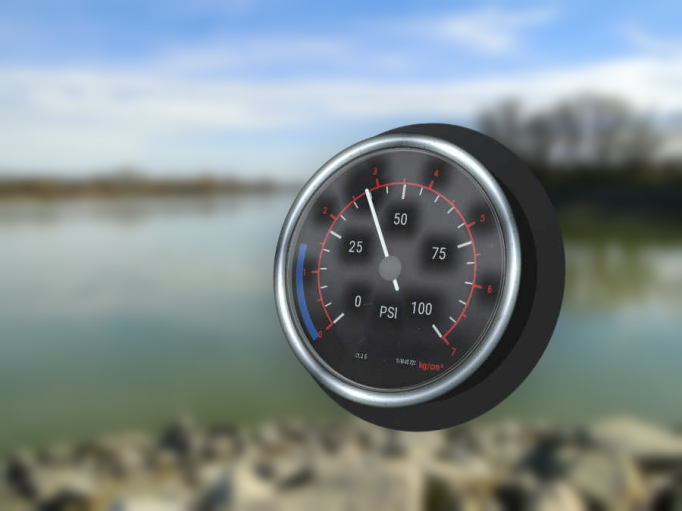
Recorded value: 40
